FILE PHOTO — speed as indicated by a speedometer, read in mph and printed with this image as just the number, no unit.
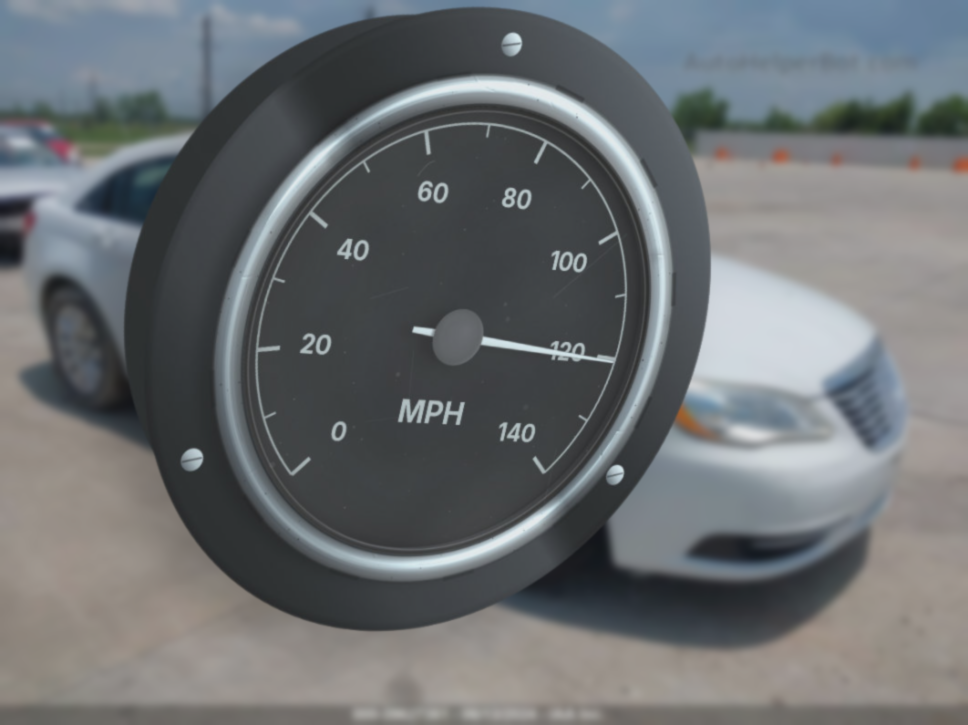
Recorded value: 120
